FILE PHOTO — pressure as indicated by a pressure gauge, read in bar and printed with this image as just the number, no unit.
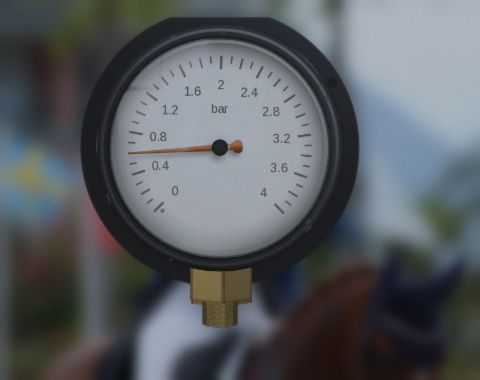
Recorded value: 0.6
